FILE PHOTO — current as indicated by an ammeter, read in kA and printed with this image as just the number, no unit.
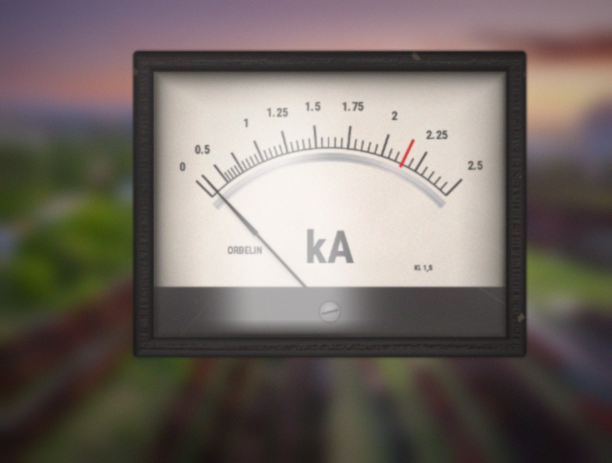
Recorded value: 0.25
